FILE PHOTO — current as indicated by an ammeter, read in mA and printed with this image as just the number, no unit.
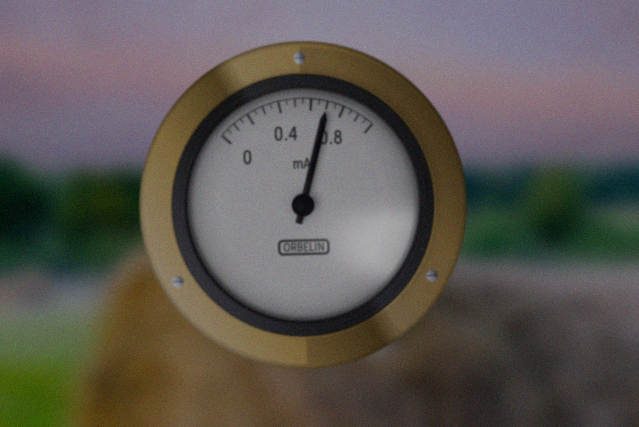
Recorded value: 0.7
